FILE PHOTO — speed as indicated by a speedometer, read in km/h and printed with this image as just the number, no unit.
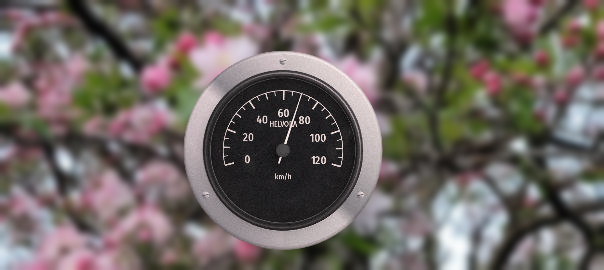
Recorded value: 70
